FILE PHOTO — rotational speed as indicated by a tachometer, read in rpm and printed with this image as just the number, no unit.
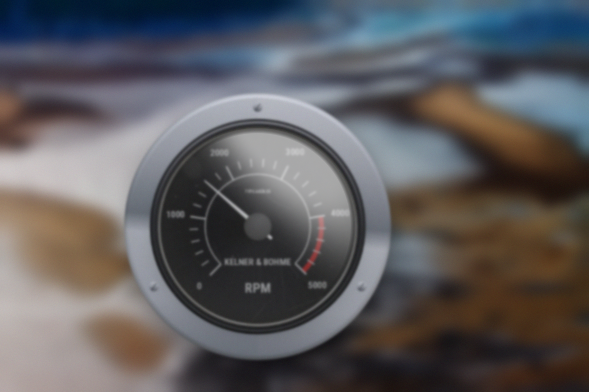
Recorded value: 1600
